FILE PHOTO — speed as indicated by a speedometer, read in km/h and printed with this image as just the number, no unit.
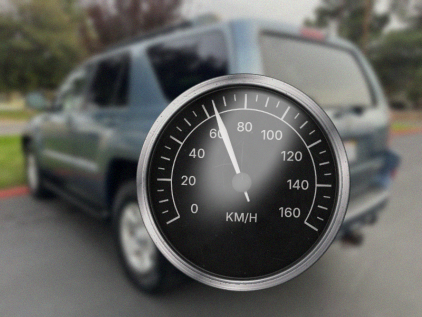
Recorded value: 65
